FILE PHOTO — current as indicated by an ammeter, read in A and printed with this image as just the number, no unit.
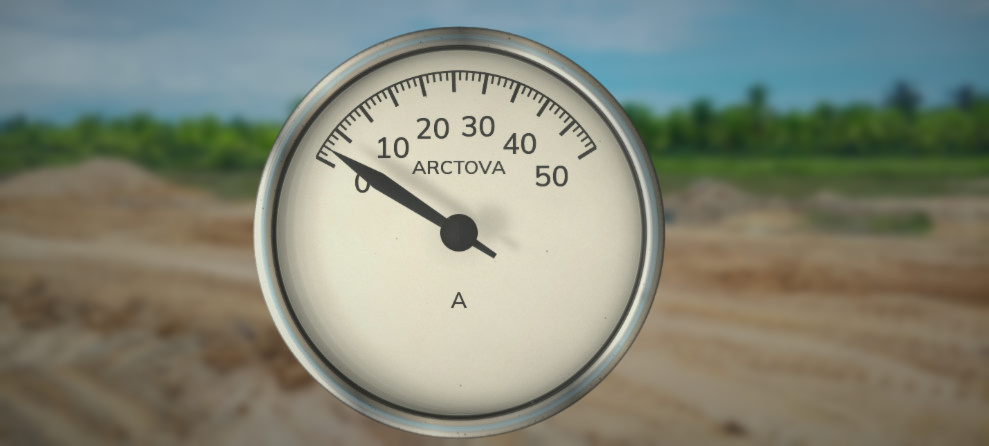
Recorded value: 2
